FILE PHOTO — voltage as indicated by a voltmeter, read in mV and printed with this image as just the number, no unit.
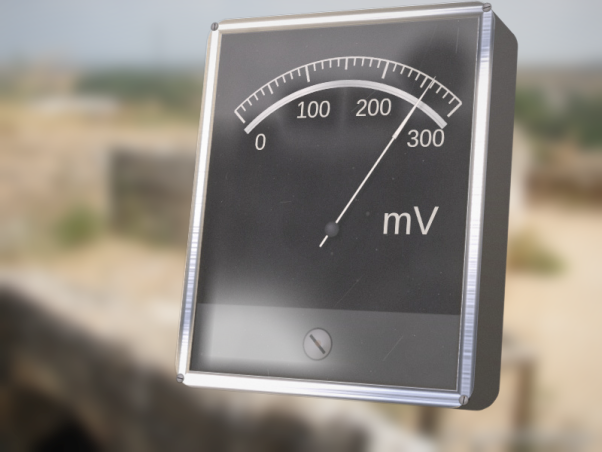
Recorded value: 260
